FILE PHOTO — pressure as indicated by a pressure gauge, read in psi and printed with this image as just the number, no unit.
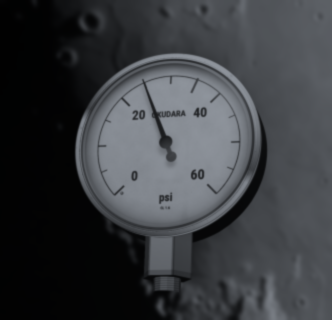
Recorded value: 25
